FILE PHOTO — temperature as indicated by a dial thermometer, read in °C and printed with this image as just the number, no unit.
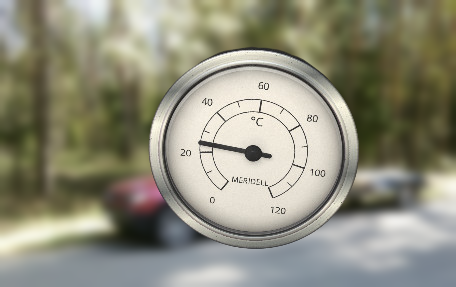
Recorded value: 25
